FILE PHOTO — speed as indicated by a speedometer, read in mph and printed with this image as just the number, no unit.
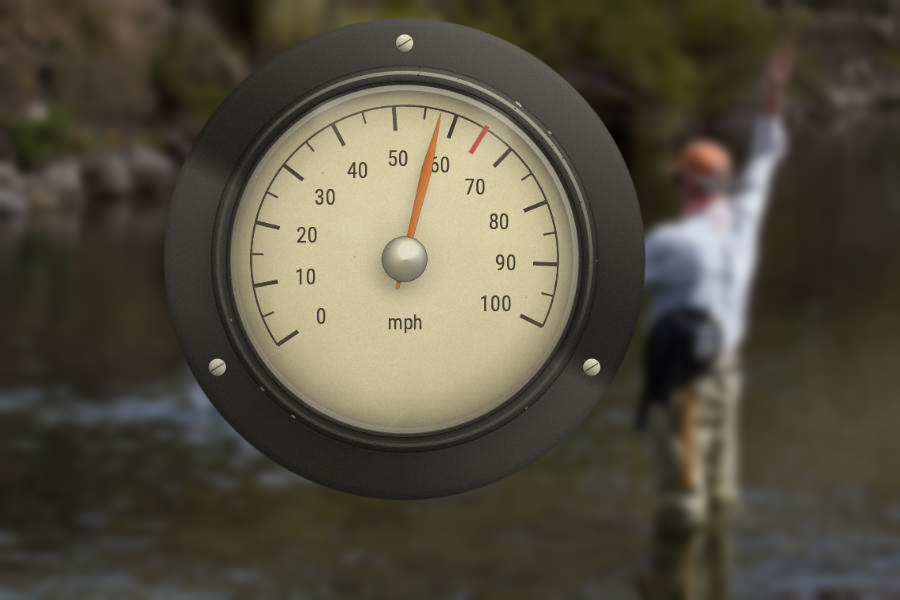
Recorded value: 57.5
